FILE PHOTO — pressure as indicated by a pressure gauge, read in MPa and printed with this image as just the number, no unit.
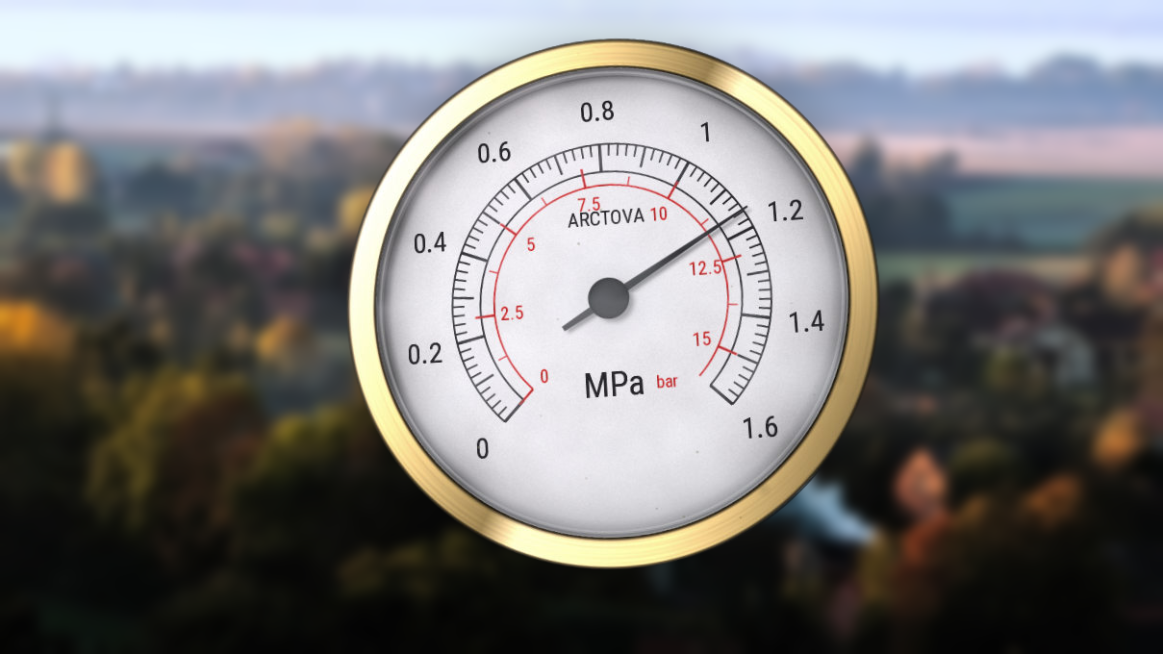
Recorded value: 1.16
